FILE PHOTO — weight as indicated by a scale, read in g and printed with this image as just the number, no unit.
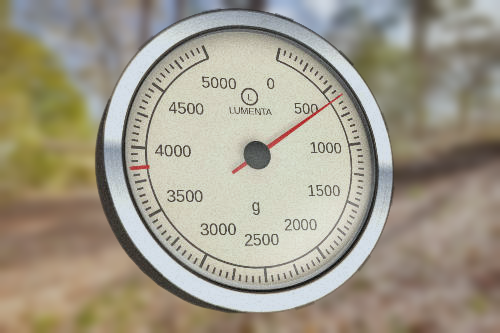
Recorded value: 600
